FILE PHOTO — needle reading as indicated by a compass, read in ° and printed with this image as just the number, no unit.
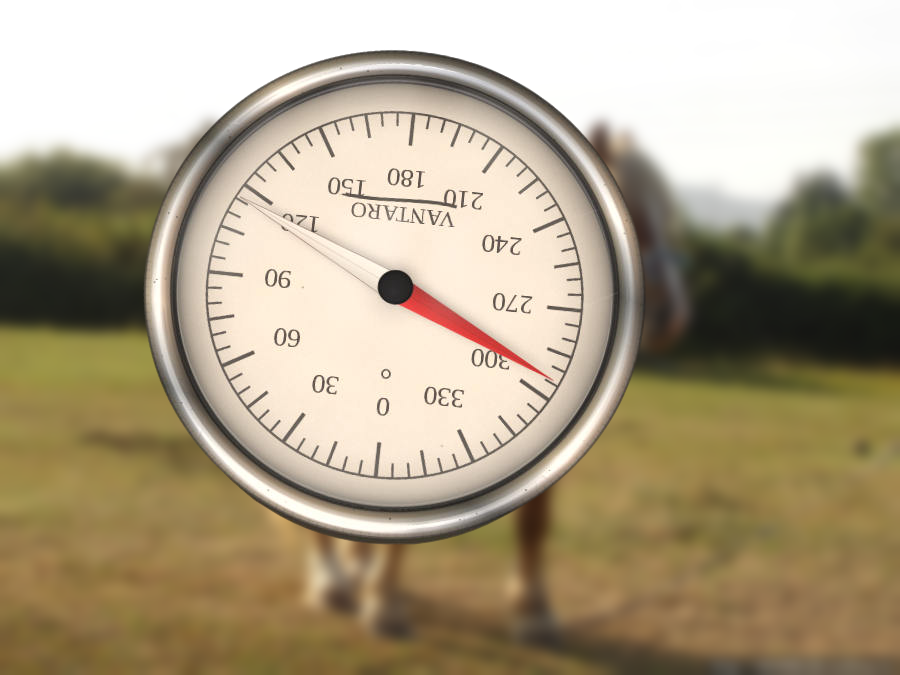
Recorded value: 295
